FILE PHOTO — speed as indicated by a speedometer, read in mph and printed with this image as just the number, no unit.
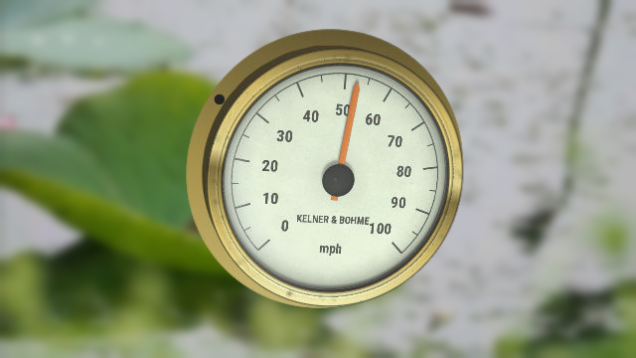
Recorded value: 52.5
